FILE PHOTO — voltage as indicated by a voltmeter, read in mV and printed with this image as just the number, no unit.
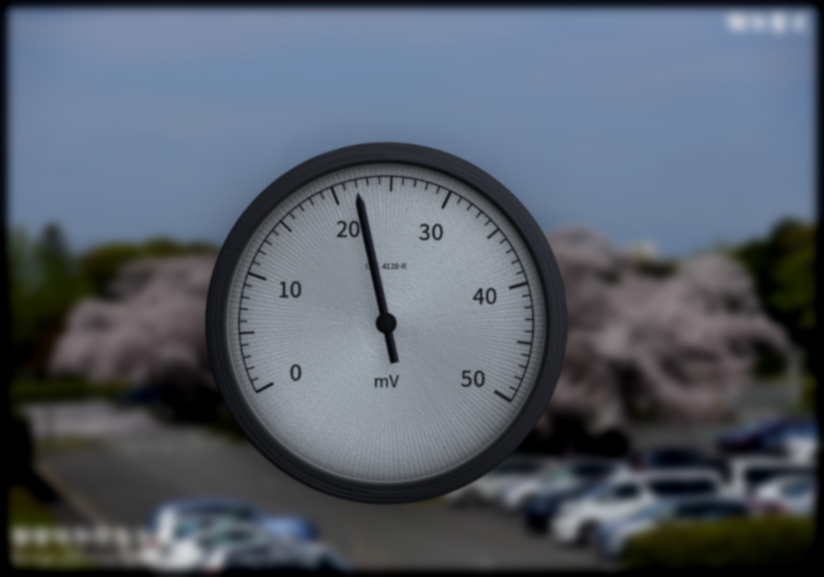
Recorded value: 22
